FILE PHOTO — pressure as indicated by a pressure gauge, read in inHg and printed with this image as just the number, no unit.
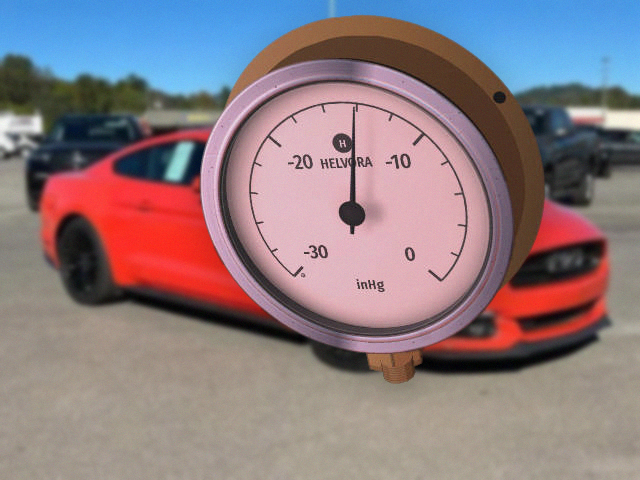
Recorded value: -14
